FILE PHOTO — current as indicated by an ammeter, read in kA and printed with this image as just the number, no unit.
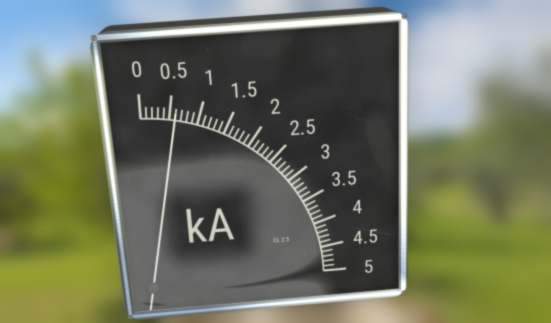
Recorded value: 0.6
